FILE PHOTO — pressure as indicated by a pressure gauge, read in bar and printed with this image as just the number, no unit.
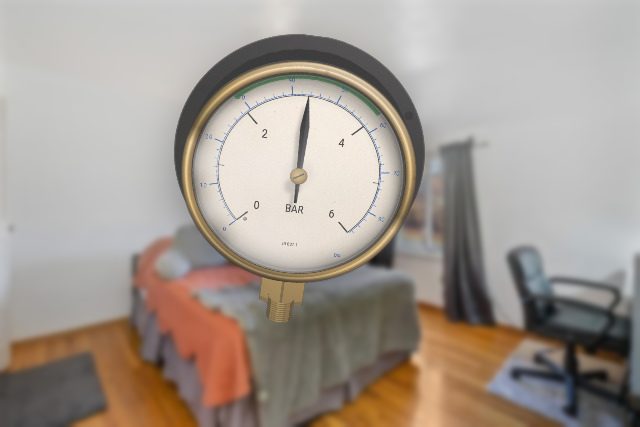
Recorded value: 3
